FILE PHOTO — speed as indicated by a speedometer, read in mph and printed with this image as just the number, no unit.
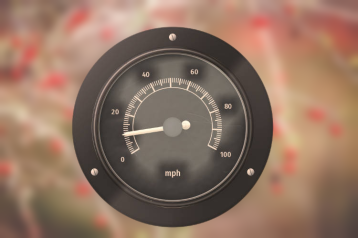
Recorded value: 10
